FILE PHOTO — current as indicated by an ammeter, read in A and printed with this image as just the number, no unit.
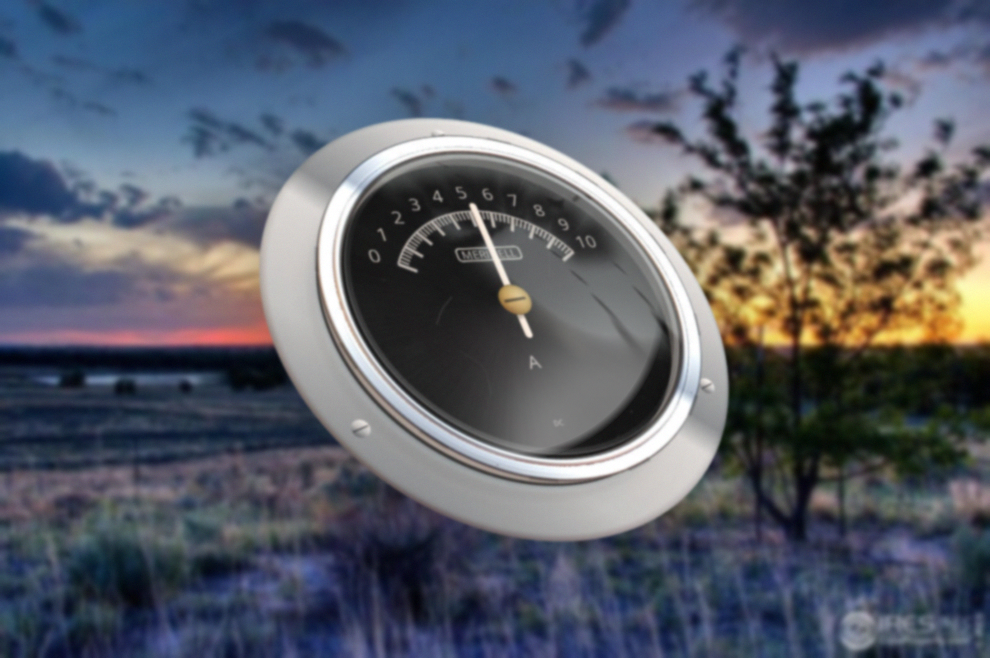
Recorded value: 5
